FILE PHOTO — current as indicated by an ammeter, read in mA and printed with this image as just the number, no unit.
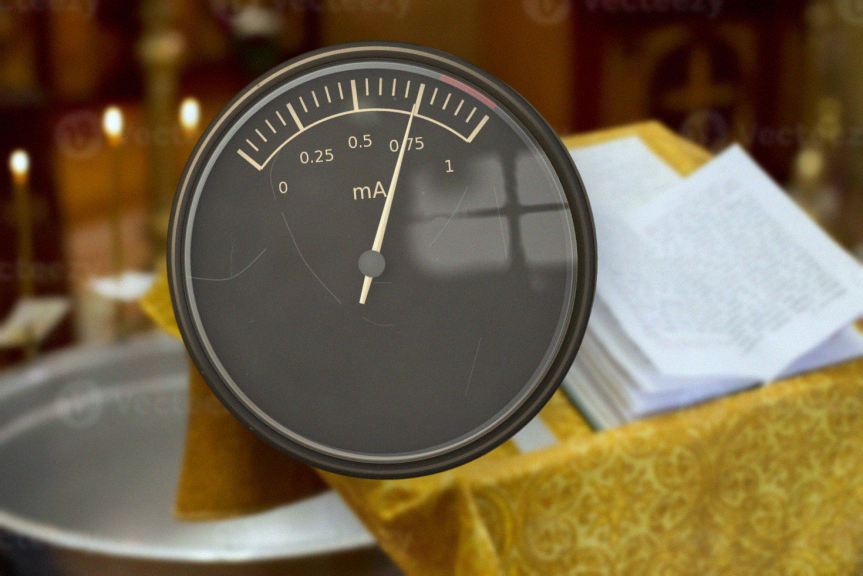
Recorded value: 0.75
